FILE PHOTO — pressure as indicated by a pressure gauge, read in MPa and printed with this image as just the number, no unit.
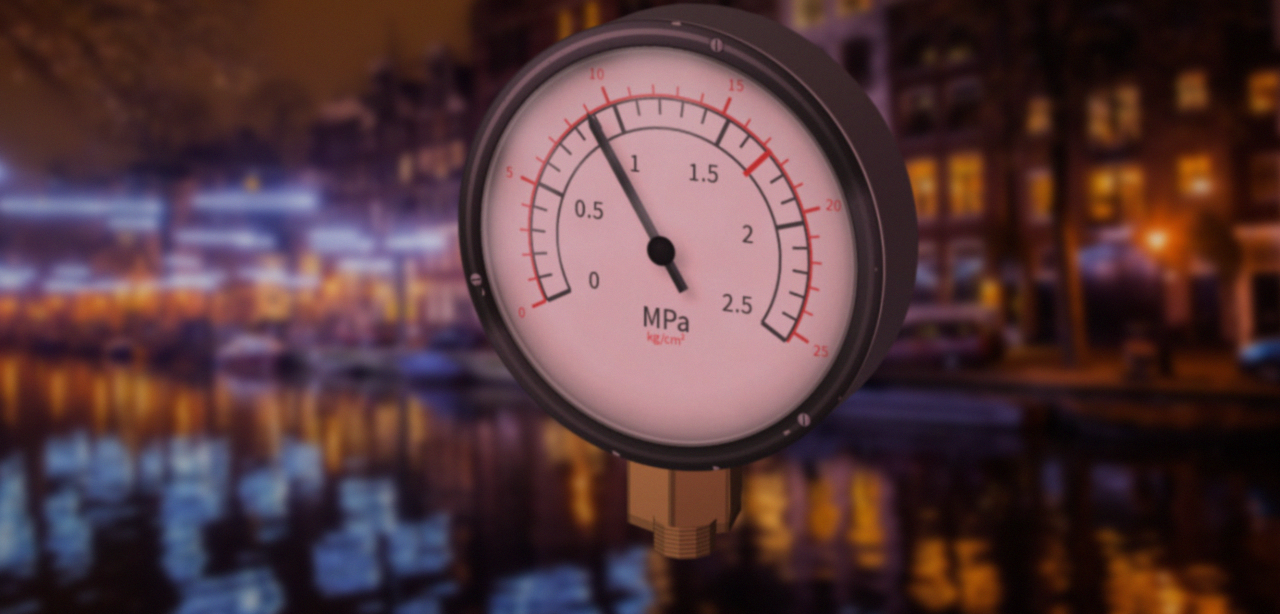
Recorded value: 0.9
